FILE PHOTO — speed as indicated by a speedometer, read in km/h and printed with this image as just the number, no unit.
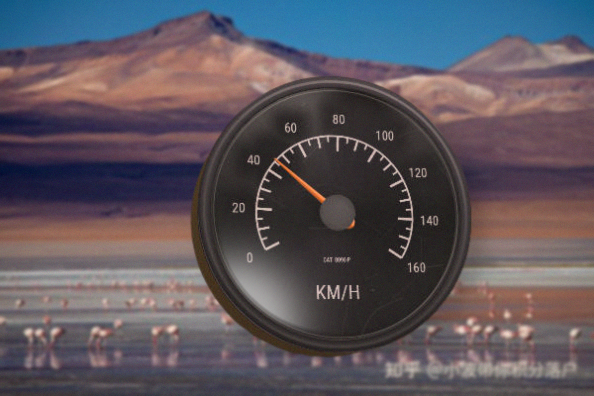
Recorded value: 45
